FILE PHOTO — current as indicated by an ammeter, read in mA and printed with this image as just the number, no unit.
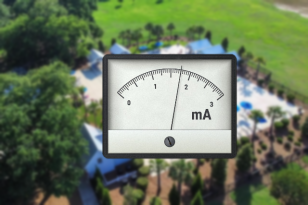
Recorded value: 1.75
